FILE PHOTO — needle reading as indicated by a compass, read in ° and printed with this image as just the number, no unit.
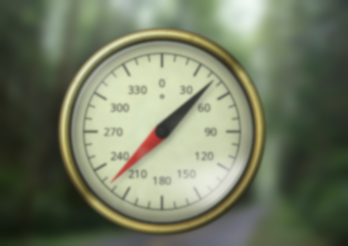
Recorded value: 225
